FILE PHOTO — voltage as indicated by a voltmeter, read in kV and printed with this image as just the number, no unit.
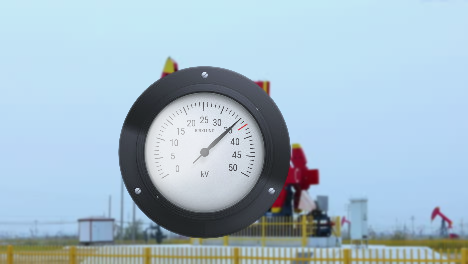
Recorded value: 35
